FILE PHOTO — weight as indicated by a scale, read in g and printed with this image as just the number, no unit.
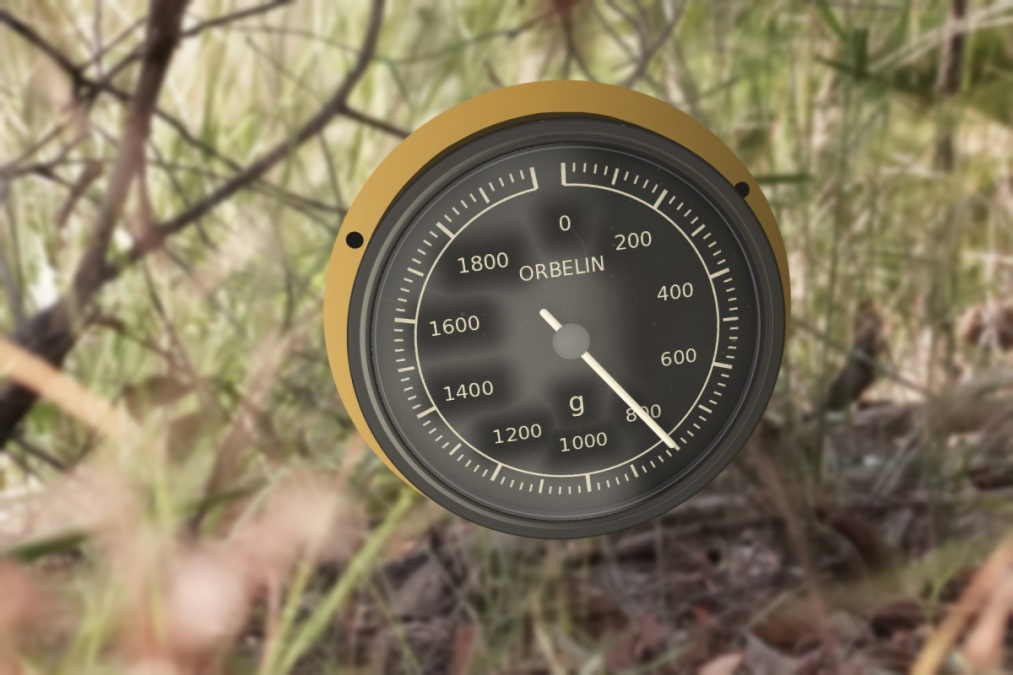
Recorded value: 800
